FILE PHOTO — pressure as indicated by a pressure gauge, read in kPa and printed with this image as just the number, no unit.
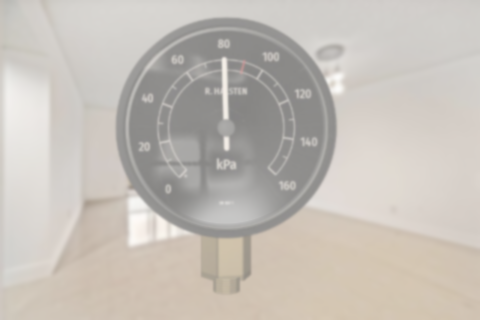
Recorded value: 80
